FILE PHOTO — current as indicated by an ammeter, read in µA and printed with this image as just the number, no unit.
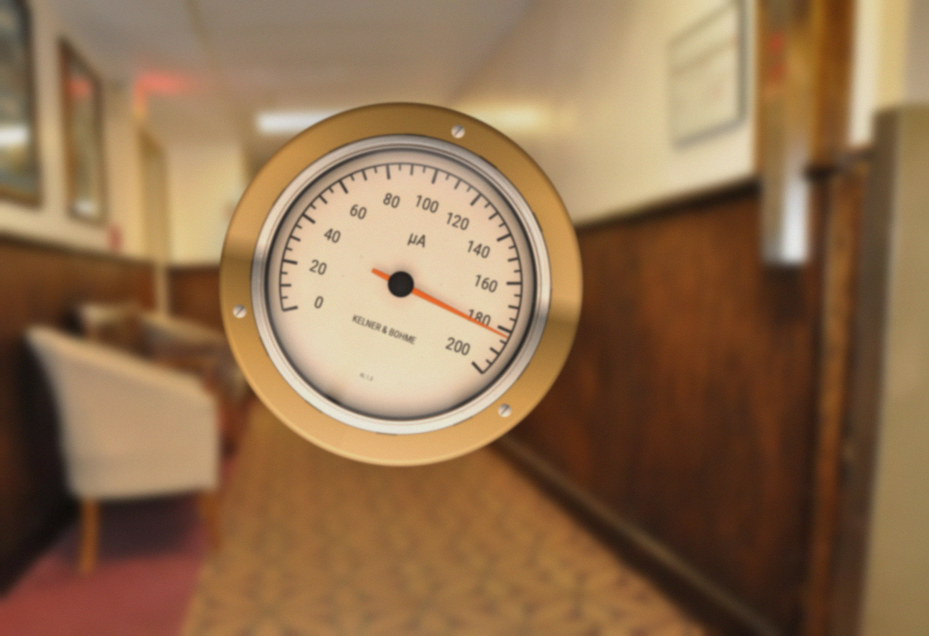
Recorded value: 182.5
